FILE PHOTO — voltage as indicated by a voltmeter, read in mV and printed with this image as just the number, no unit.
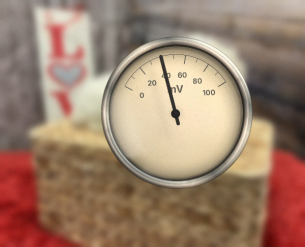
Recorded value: 40
